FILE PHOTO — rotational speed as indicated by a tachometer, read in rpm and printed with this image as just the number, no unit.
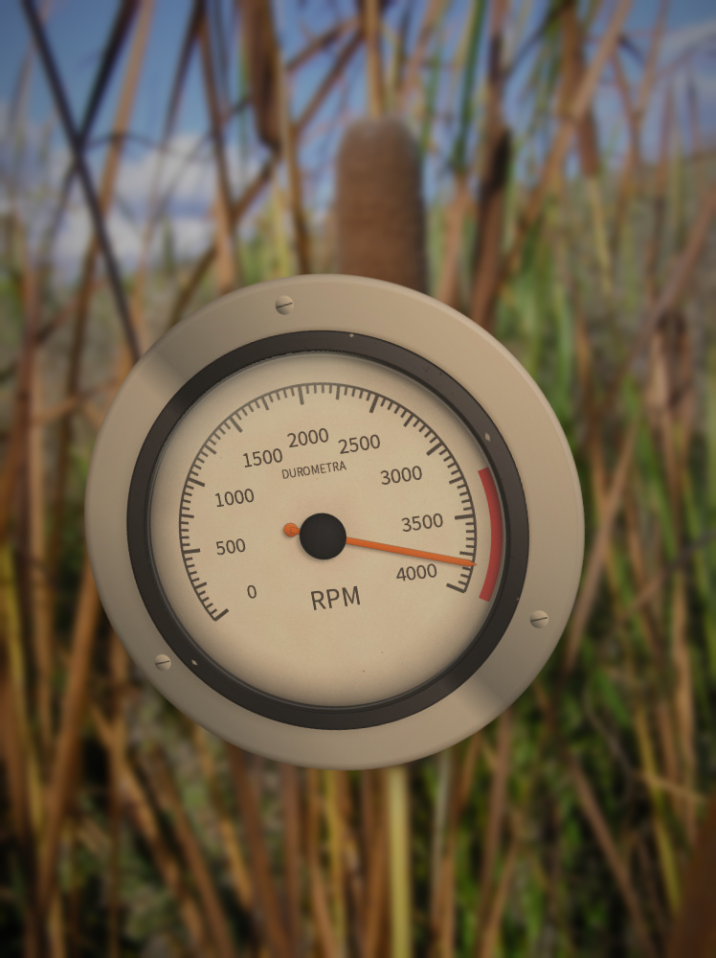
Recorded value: 3800
